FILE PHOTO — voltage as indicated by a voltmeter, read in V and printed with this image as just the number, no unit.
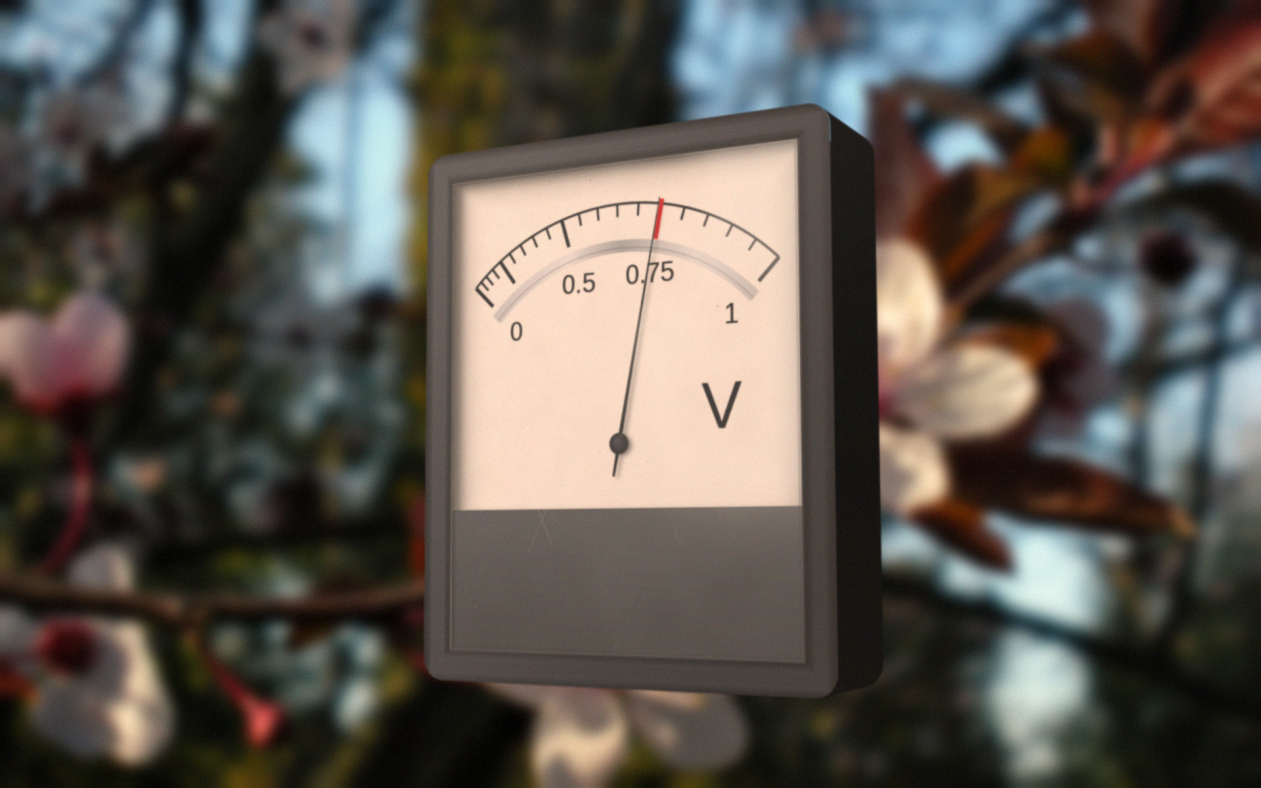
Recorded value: 0.75
